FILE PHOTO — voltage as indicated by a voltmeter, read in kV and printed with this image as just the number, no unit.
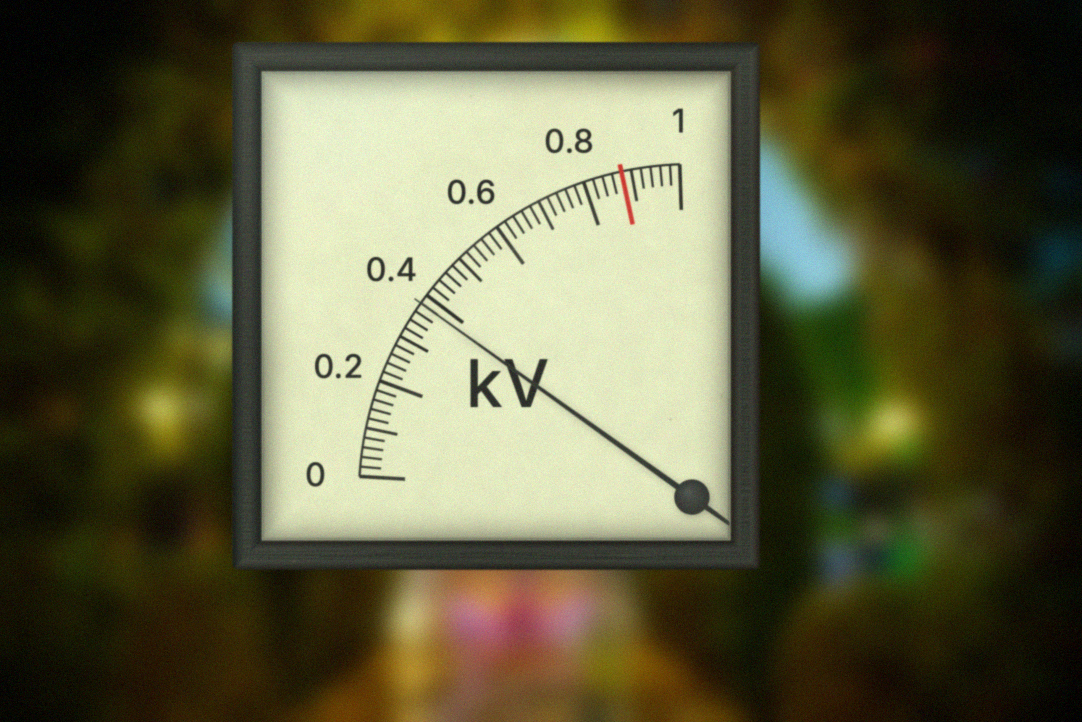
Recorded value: 0.38
